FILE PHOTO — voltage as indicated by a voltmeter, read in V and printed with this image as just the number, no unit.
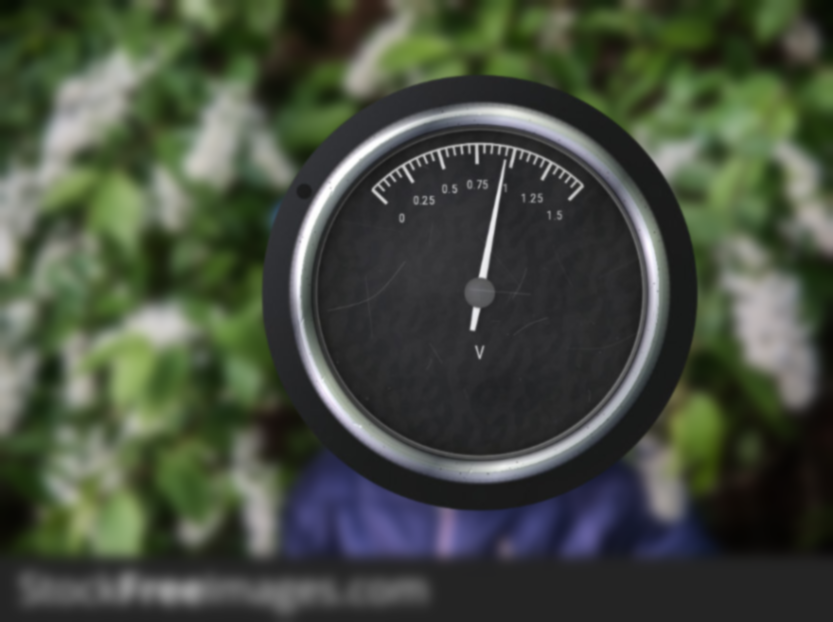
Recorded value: 0.95
